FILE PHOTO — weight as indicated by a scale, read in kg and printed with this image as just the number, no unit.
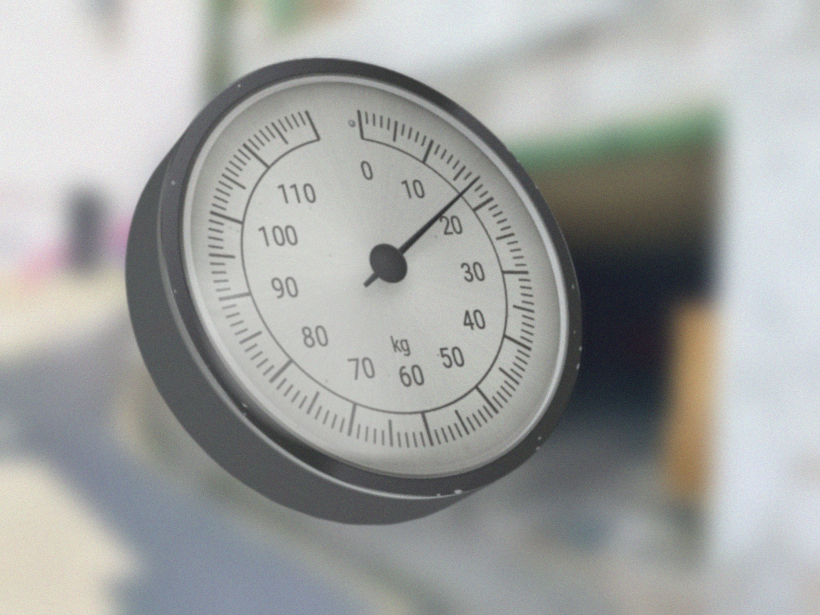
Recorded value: 17
